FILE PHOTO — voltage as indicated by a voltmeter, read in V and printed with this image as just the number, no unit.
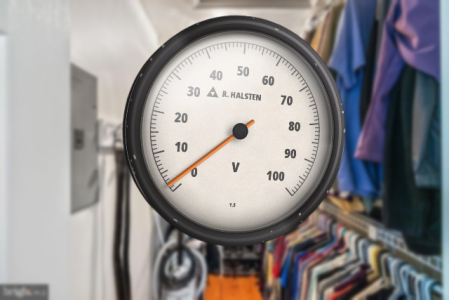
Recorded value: 2
